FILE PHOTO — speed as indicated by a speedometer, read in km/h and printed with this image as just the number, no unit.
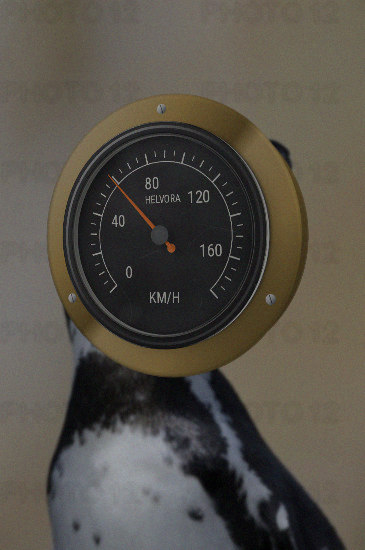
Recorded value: 60
